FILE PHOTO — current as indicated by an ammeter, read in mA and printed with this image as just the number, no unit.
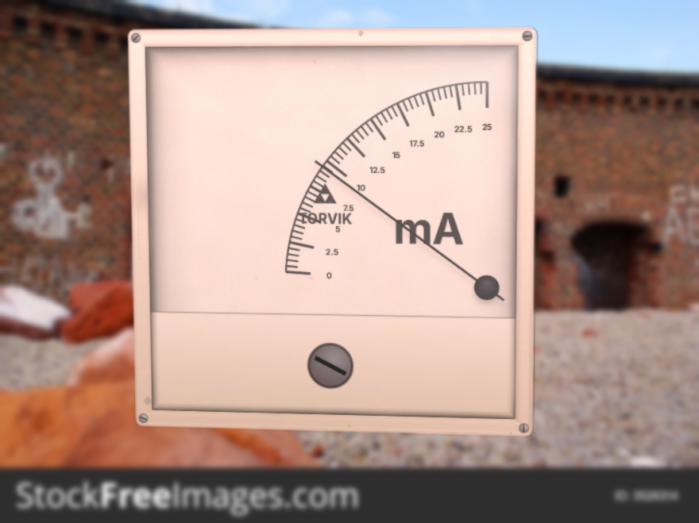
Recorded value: 9.5
